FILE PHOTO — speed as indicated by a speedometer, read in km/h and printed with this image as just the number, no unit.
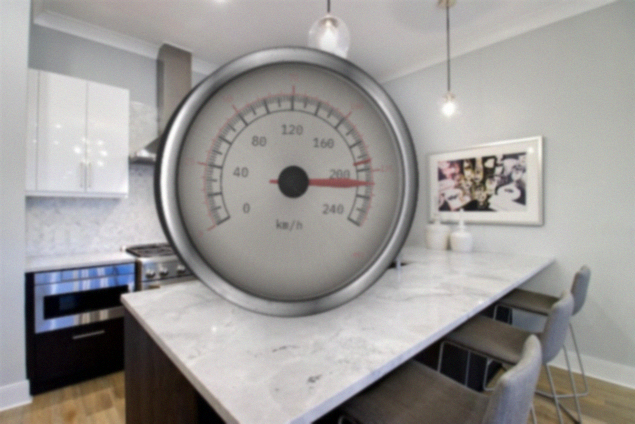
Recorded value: 210
